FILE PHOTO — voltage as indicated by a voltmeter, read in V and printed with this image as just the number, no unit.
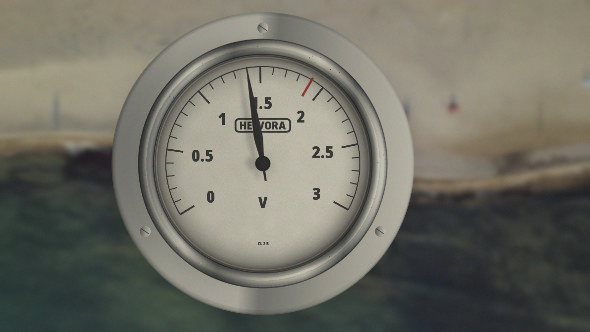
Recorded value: 1.4
